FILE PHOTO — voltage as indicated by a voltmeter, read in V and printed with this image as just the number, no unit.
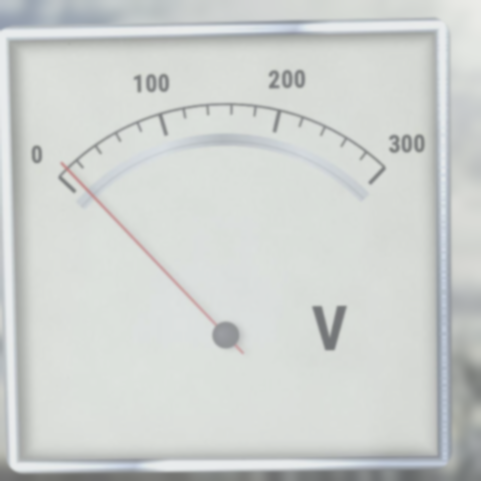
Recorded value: 10
